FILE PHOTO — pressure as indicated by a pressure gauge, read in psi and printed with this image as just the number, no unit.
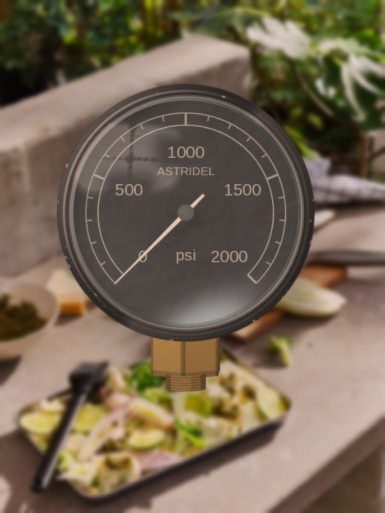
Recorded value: 0
